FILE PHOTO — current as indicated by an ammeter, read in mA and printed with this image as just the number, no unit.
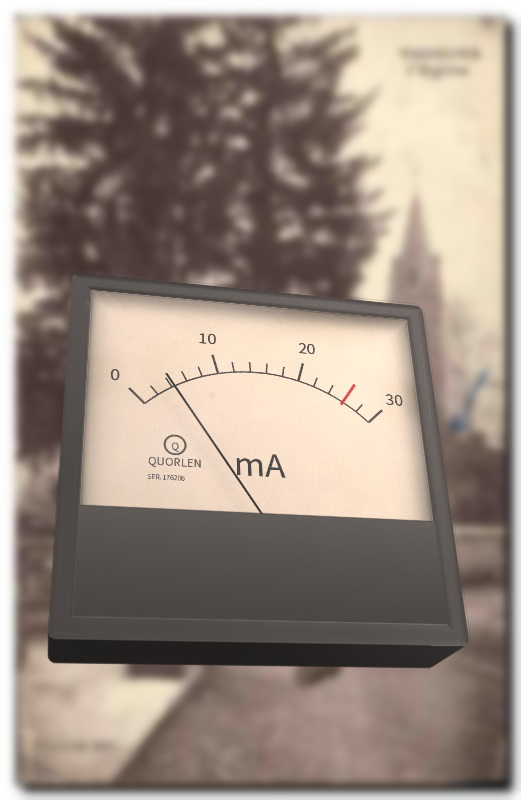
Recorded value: 4
